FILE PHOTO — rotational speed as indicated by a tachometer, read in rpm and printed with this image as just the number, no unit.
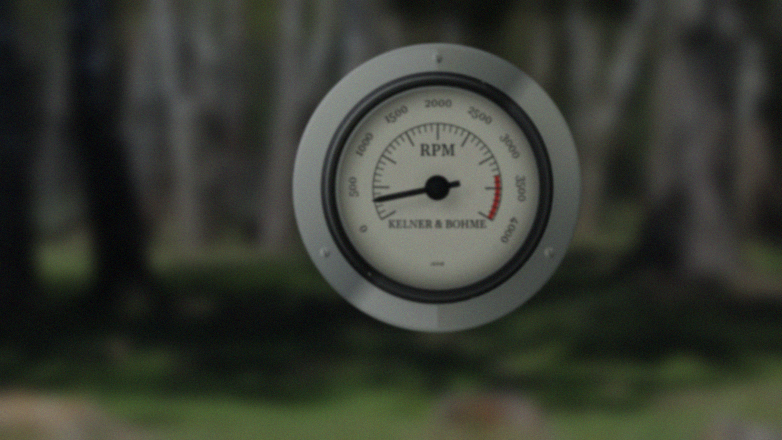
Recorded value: 300
